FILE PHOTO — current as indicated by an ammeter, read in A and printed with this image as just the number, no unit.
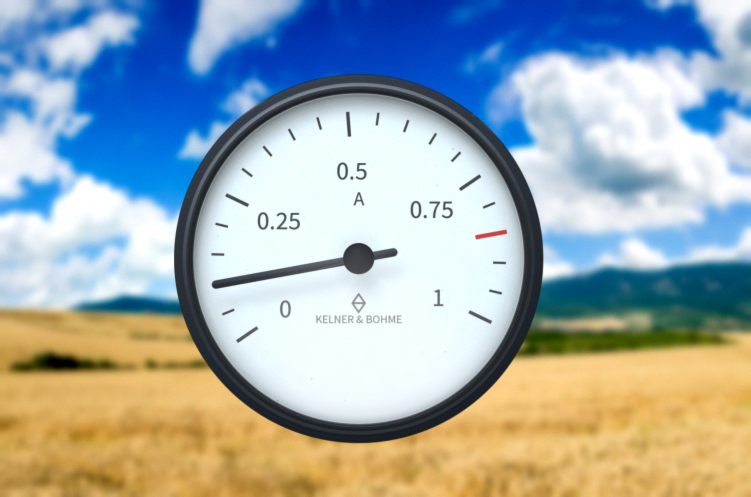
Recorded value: 0.1
